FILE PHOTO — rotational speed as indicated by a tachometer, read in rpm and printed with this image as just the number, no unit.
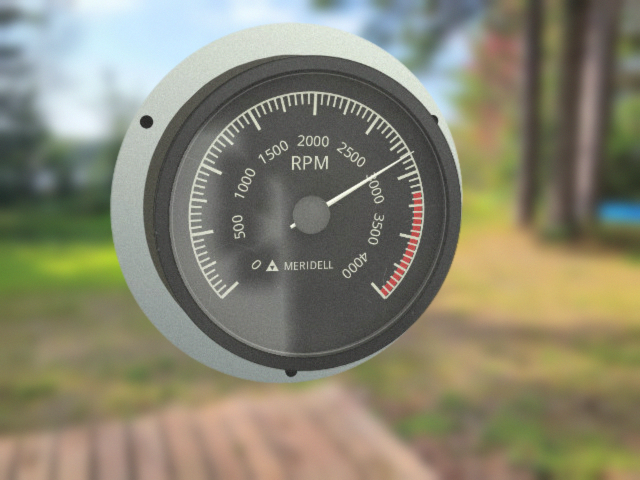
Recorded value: 2850
